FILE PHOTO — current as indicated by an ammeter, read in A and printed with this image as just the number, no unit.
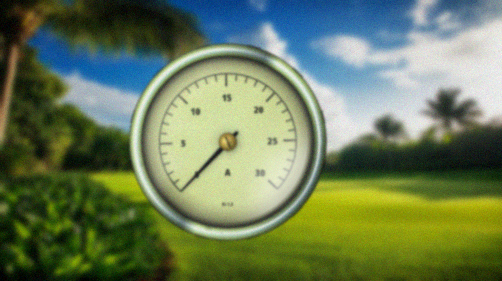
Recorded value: 0
